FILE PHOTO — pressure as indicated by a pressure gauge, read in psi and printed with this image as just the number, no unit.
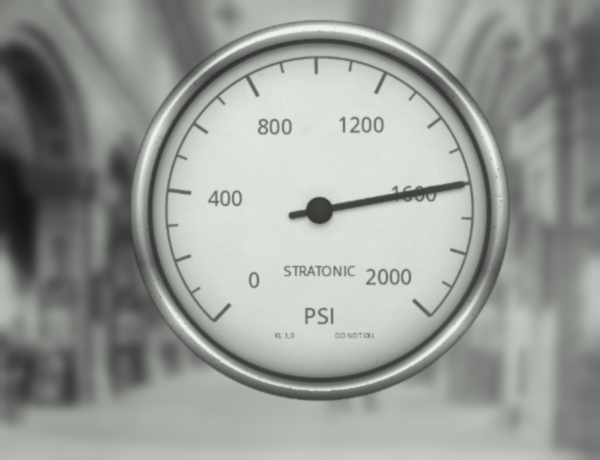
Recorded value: 1600
